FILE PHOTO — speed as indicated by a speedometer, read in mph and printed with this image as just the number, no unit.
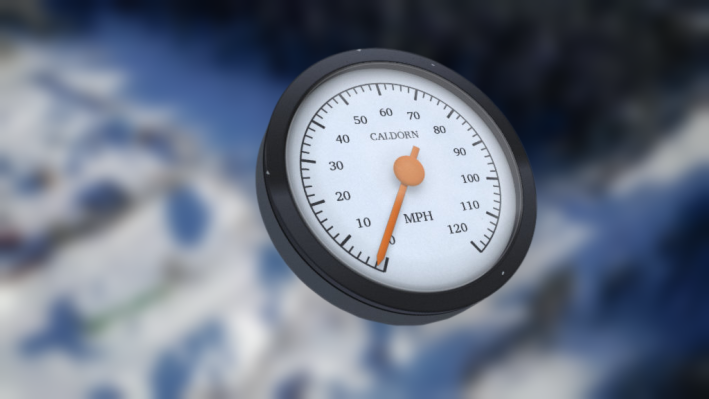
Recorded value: 2
